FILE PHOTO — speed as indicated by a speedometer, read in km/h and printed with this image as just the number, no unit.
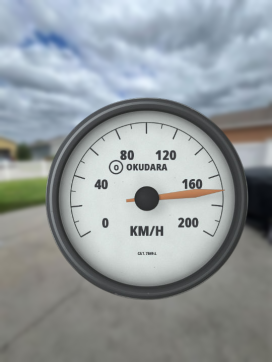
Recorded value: 170
